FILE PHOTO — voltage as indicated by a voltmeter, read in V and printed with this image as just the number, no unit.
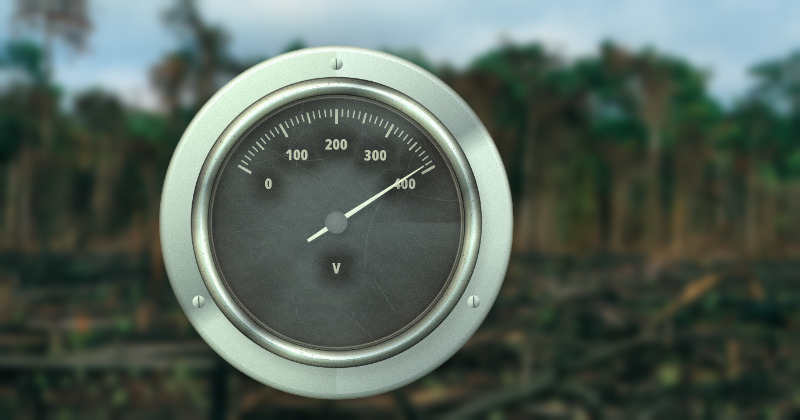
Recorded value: 390
